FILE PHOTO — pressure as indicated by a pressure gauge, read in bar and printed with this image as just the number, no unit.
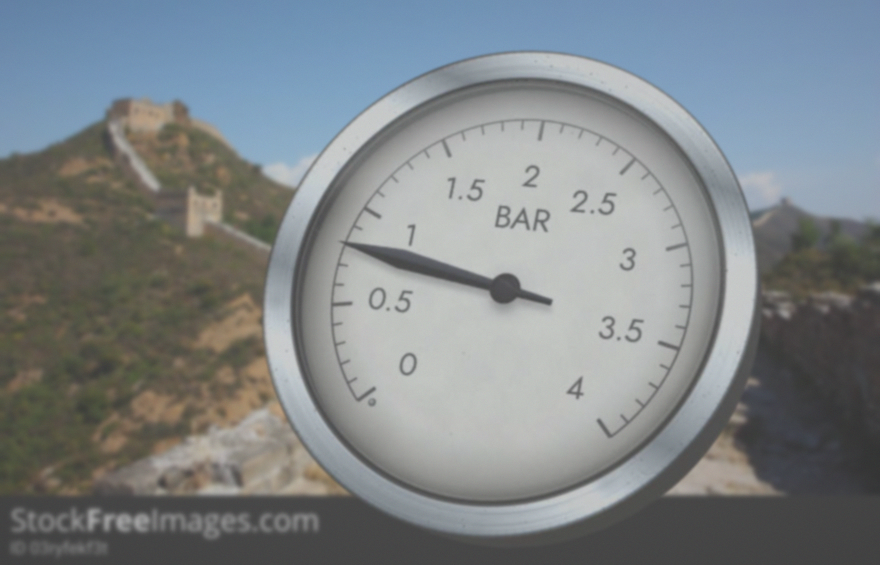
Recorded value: 0.8
